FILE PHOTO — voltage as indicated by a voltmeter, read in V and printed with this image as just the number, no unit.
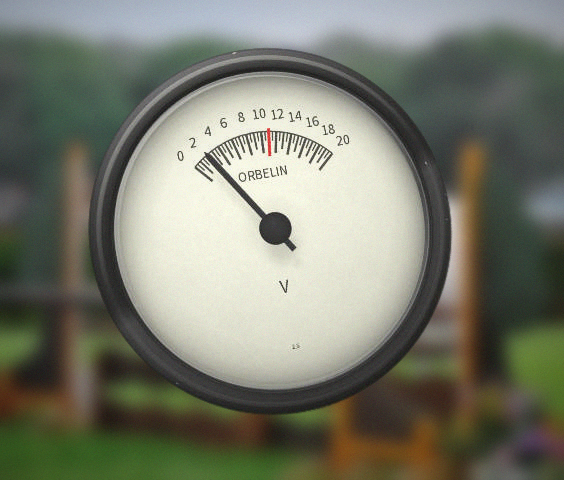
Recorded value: 2
